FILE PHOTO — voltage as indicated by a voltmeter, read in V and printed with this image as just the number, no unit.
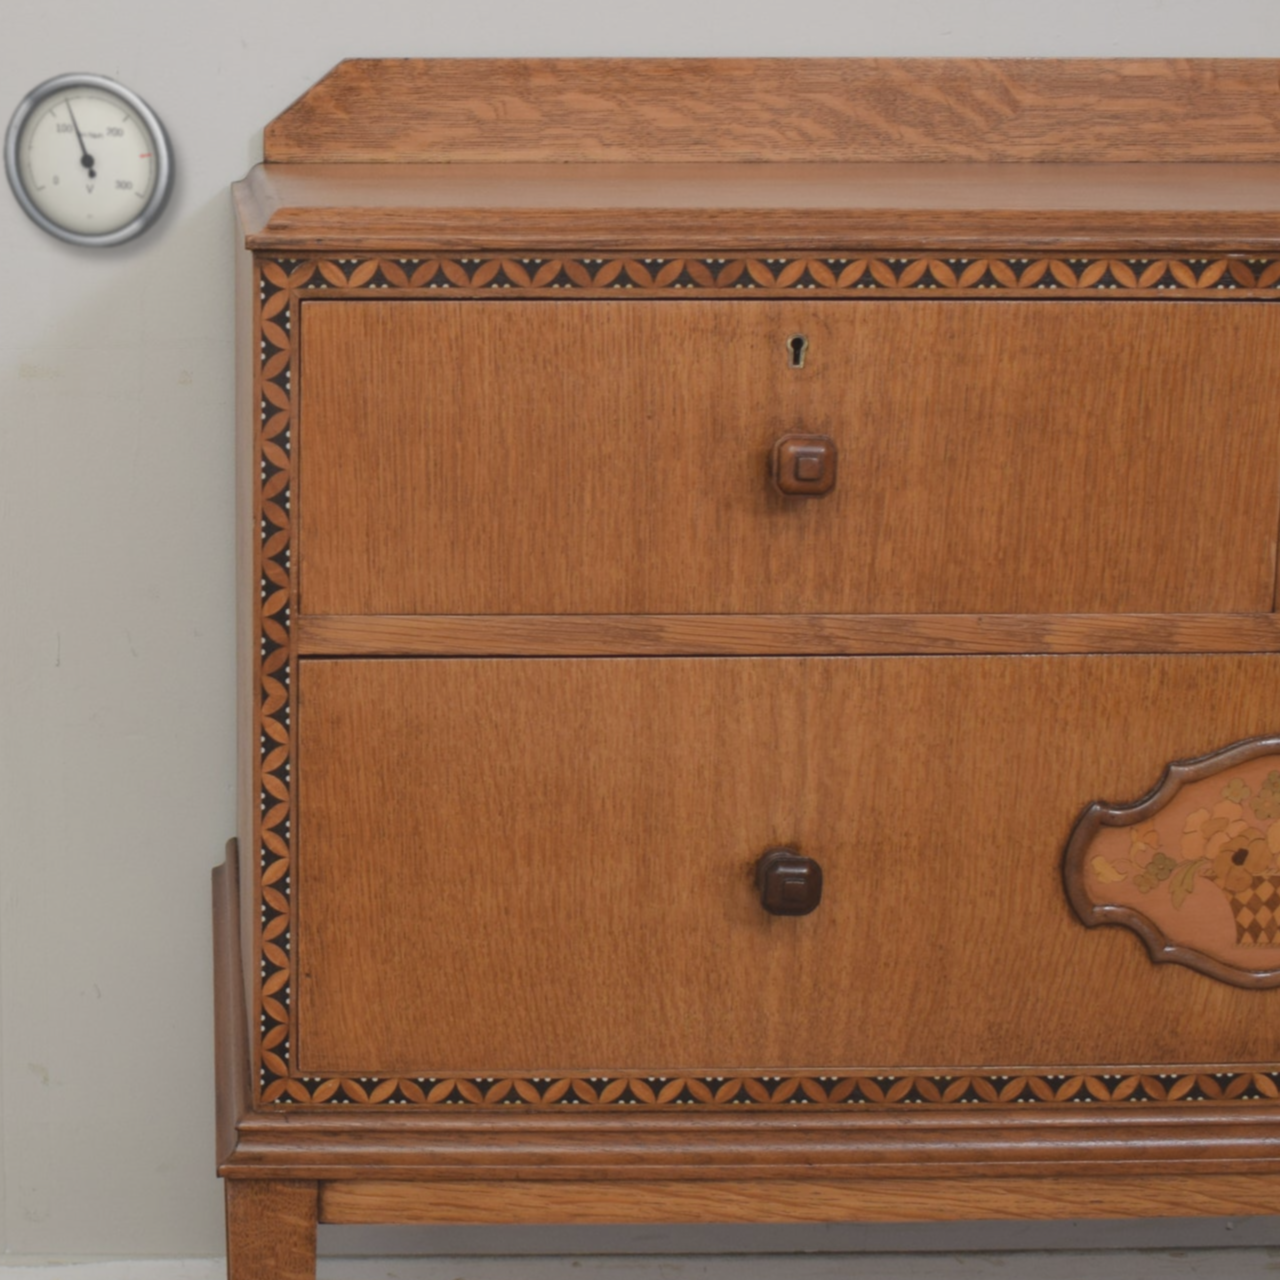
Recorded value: 125
